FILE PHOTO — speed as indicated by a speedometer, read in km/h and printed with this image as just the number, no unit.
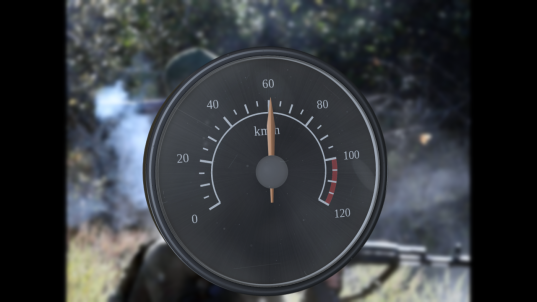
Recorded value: 60
